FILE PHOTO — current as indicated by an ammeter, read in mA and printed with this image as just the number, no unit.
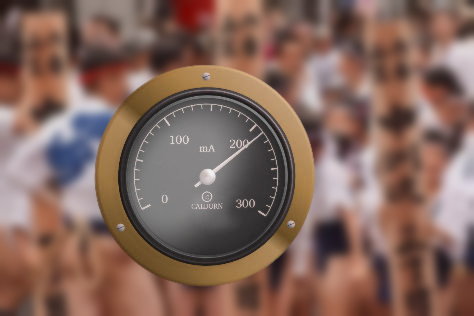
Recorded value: 210
